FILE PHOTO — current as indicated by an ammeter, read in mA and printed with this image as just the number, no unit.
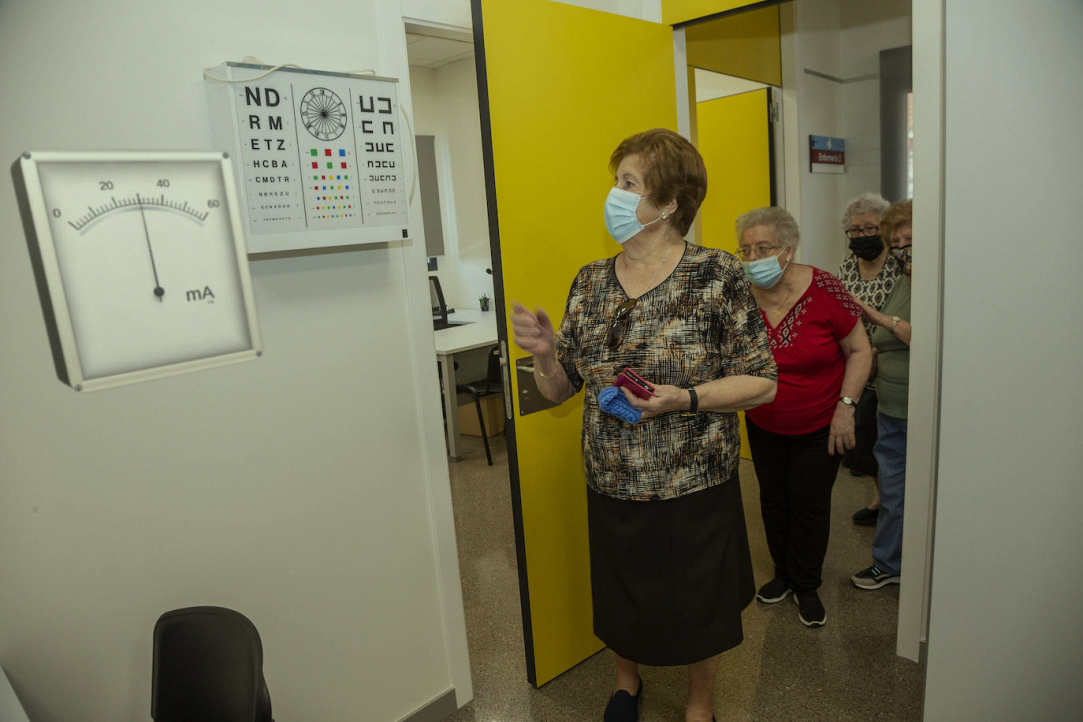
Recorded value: 30
